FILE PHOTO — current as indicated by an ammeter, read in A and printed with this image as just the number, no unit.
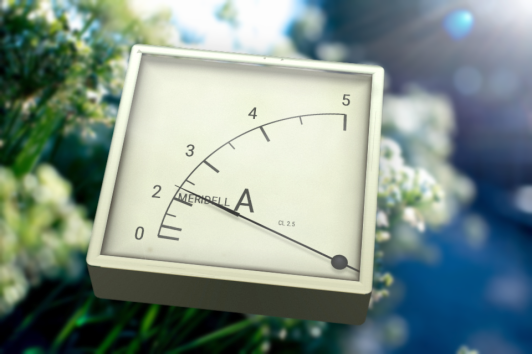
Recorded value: 2.25
